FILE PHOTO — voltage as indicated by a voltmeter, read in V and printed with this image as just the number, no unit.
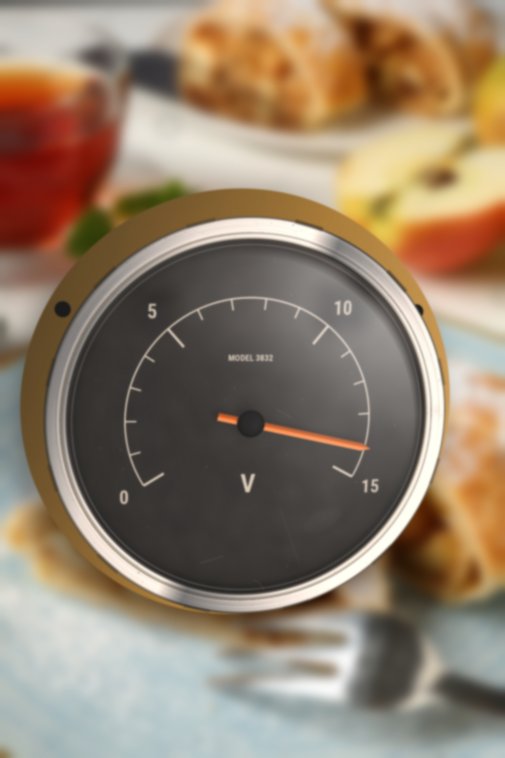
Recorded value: 14
